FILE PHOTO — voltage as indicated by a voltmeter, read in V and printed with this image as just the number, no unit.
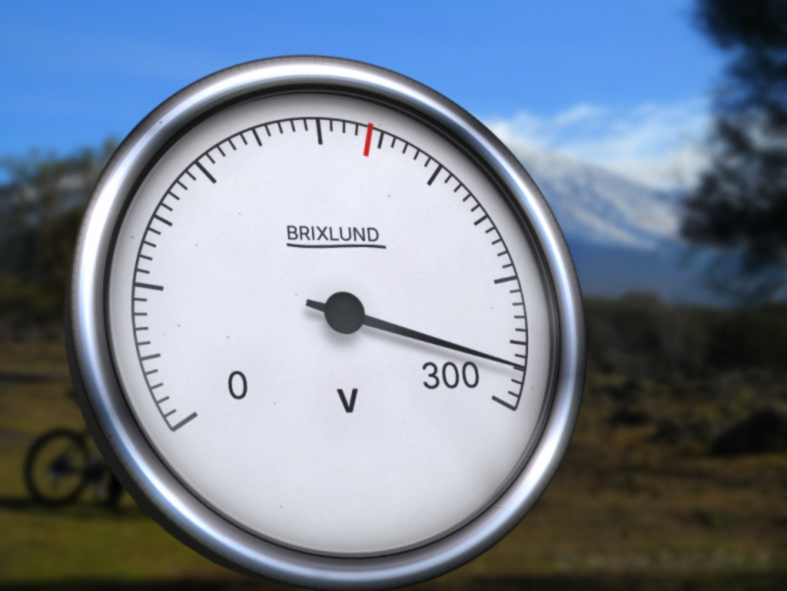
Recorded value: 285
